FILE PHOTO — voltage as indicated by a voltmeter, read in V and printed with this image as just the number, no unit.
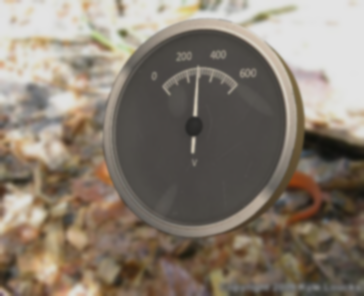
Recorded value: 300
